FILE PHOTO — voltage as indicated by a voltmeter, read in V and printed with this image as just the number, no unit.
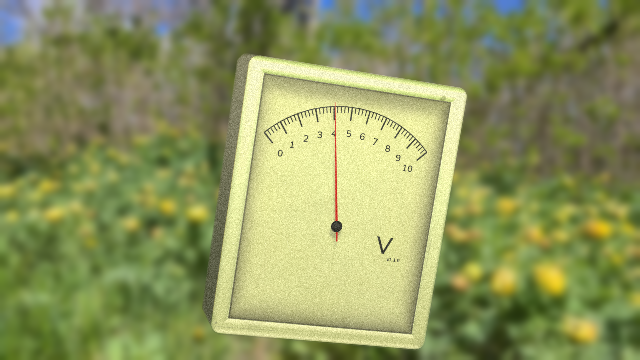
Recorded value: 4
